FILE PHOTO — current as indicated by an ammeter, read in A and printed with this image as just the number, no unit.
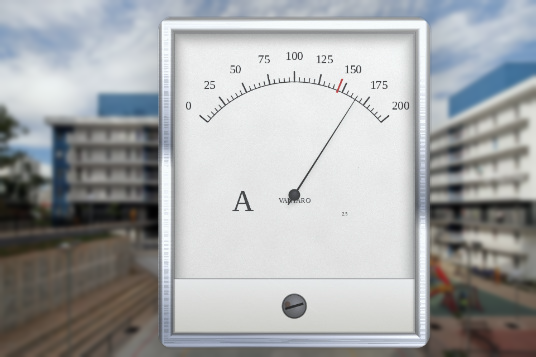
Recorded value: 165
